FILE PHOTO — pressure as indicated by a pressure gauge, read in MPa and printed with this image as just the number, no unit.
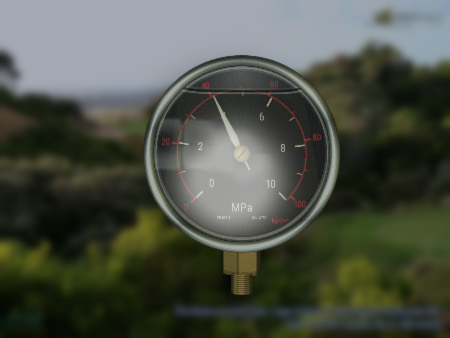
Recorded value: 4
